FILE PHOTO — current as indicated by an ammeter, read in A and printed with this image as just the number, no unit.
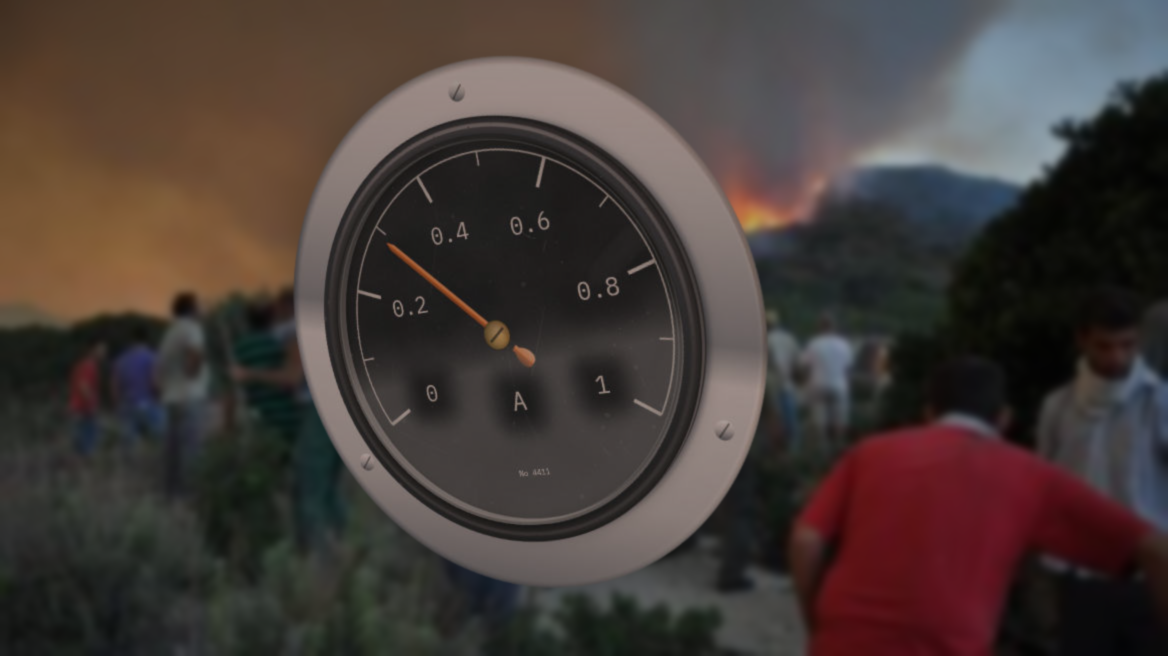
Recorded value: 0.3
